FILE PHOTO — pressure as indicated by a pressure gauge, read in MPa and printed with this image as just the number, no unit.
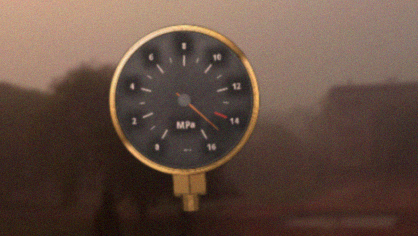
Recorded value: 15
